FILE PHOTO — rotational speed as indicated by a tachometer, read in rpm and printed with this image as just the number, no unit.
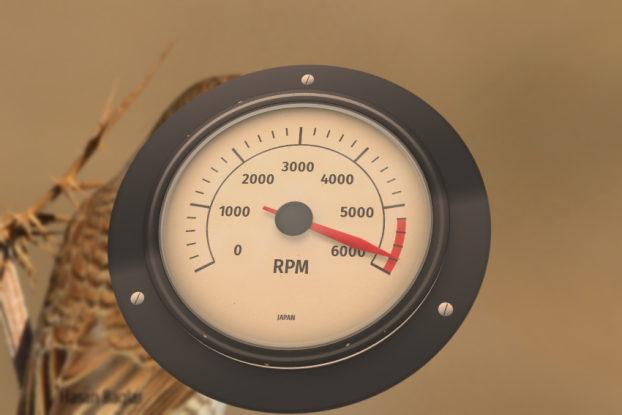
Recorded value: 5800
